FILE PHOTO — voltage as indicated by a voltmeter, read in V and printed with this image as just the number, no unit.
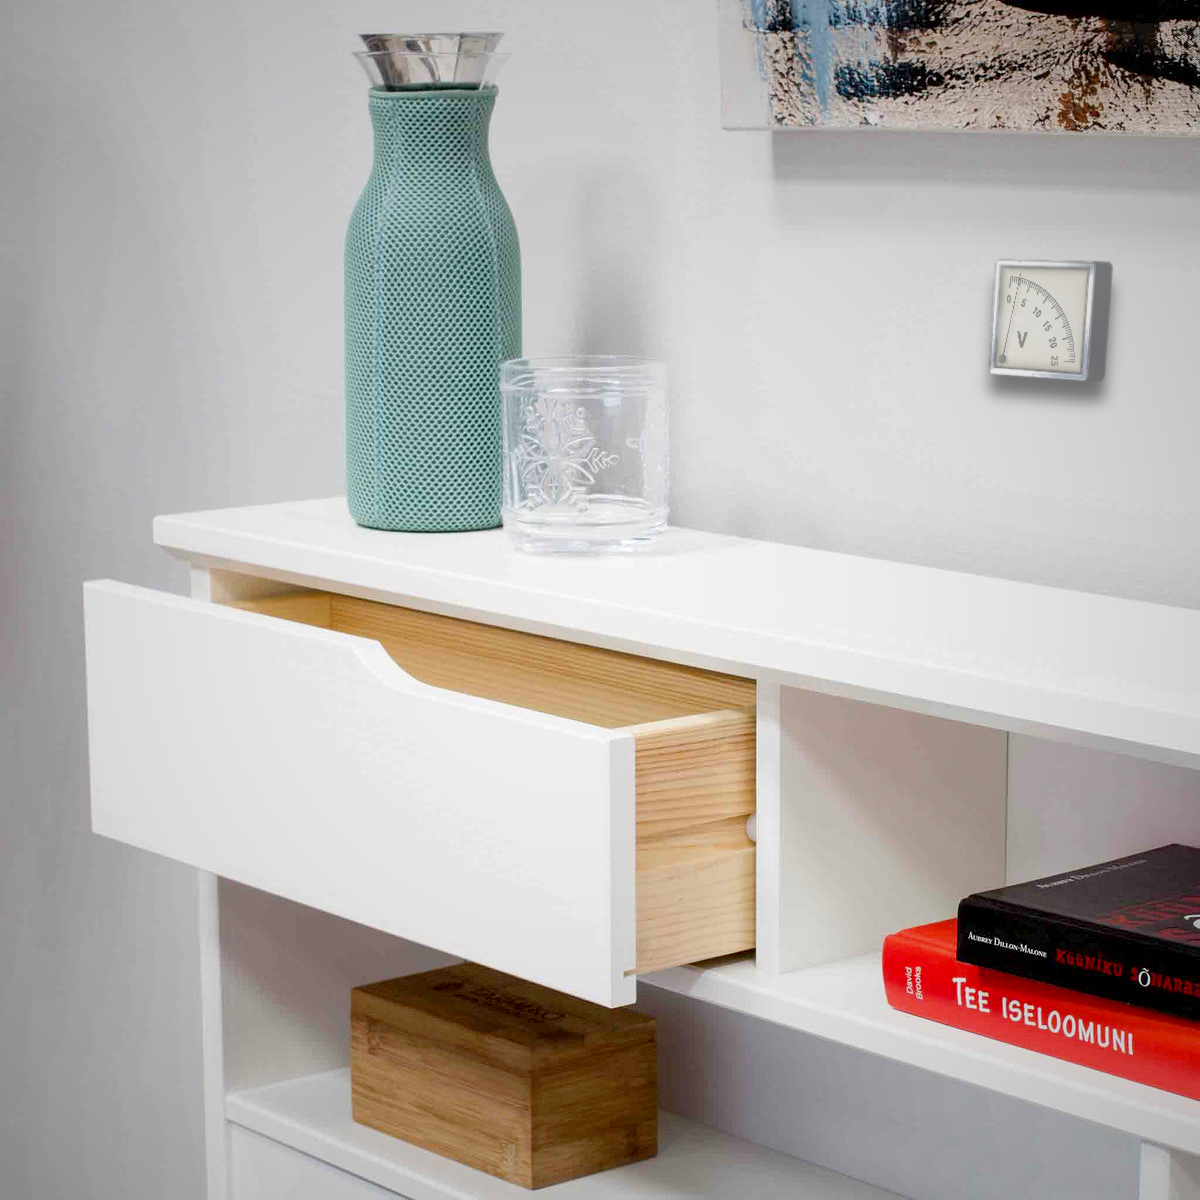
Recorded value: 2.5
